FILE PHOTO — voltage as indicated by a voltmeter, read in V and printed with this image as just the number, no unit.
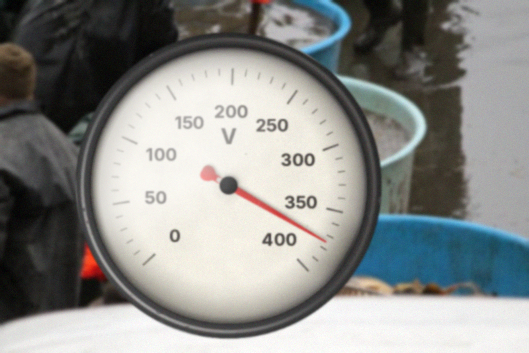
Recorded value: 375
